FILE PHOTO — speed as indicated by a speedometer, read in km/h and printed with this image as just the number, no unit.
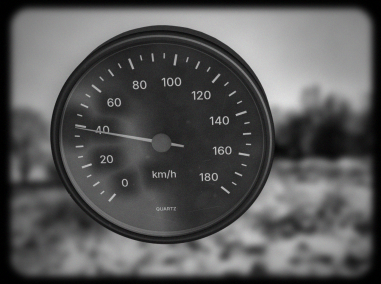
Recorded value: 40
